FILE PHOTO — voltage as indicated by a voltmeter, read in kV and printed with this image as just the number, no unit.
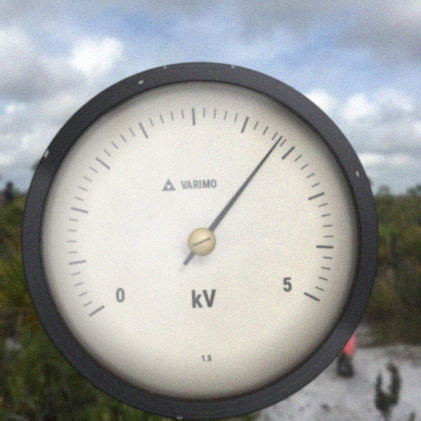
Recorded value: 3.35
